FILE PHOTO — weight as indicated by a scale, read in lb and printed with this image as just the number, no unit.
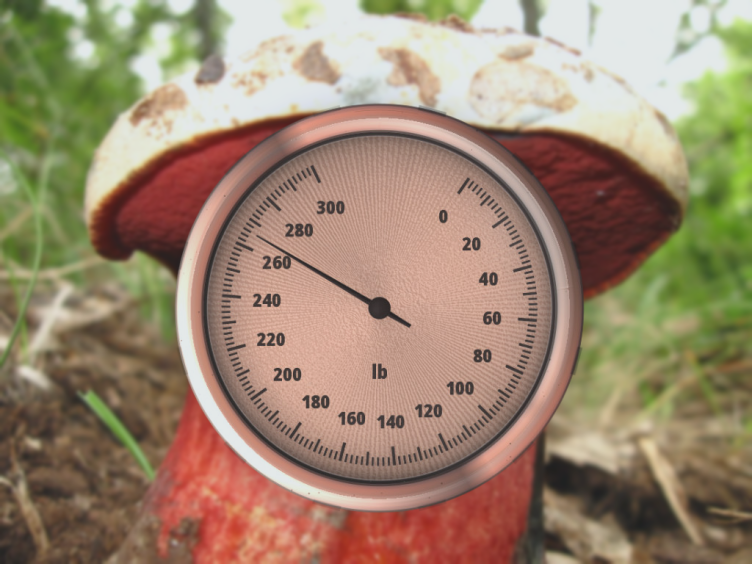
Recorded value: 266
